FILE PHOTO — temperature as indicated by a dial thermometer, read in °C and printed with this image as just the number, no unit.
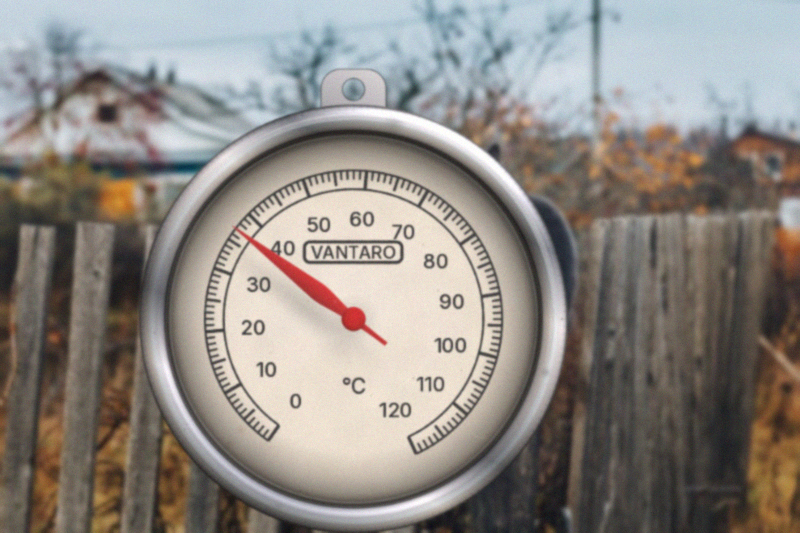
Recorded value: 37
